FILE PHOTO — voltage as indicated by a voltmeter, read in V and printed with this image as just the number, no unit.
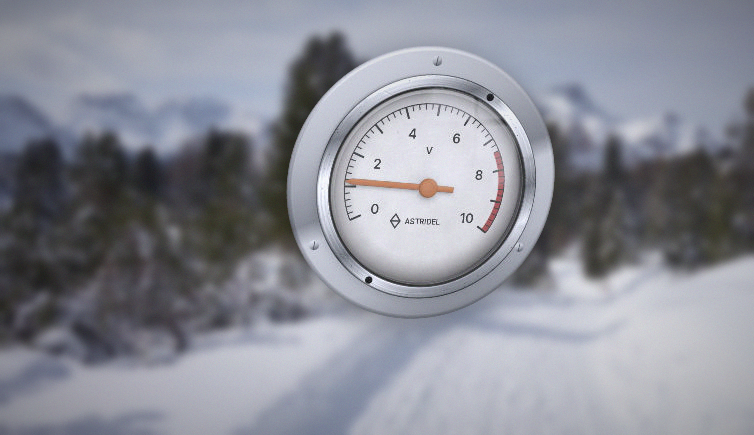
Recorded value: 1.2
